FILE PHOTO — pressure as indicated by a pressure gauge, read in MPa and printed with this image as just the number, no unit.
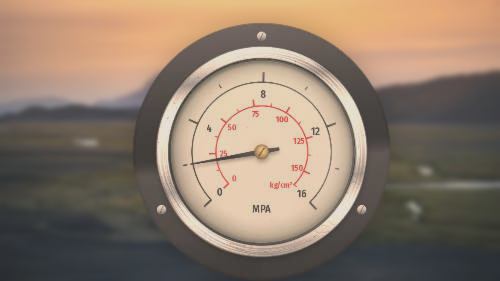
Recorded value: 2
